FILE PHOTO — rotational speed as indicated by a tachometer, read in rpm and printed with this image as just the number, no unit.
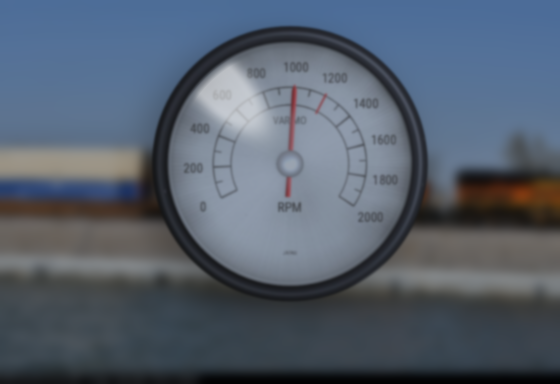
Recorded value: 1000
